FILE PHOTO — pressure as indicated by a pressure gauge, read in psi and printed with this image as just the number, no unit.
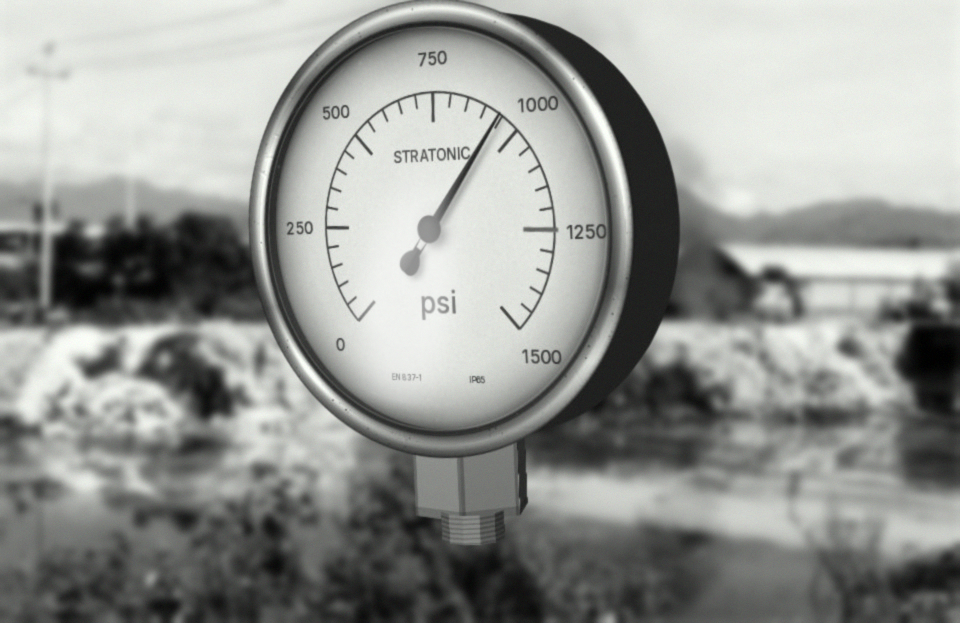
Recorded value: 950
